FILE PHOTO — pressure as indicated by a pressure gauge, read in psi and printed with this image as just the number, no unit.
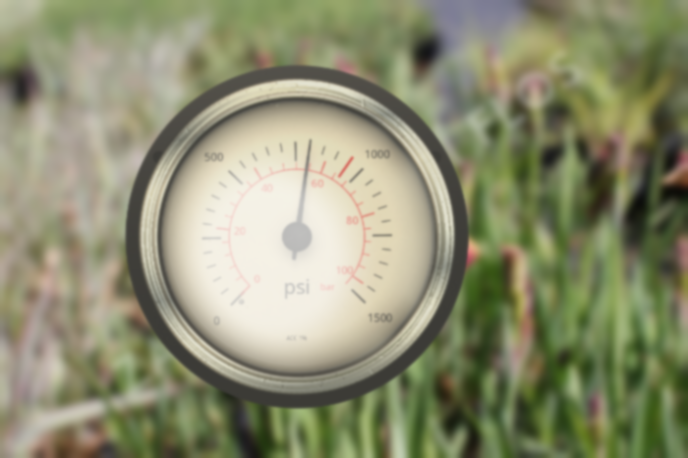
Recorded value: 800
